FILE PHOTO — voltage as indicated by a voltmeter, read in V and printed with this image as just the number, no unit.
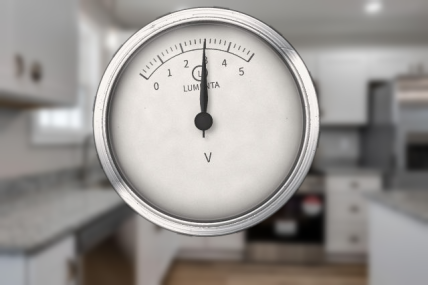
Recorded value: 3
